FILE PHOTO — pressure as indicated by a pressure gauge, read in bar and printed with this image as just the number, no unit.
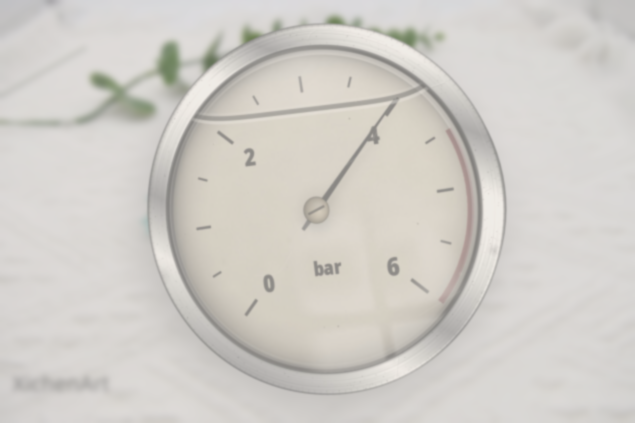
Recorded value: 4
